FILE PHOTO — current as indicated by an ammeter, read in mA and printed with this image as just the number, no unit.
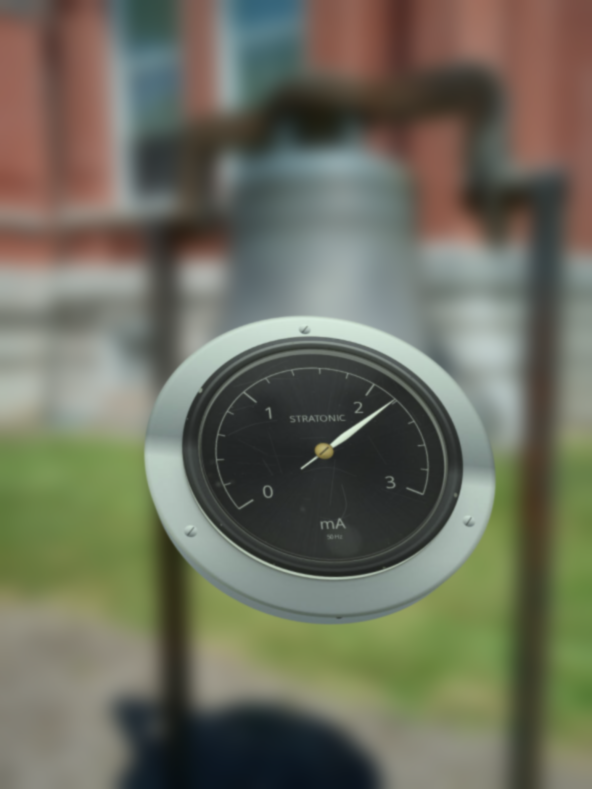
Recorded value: 2.2
